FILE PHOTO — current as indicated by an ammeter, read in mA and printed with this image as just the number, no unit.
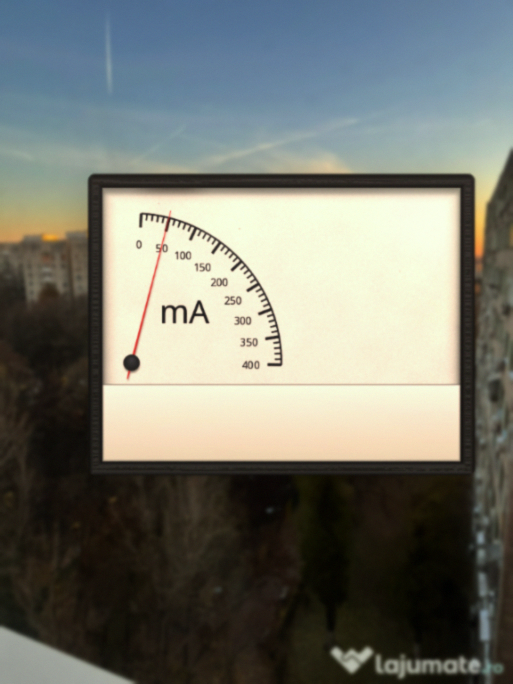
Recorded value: 50
